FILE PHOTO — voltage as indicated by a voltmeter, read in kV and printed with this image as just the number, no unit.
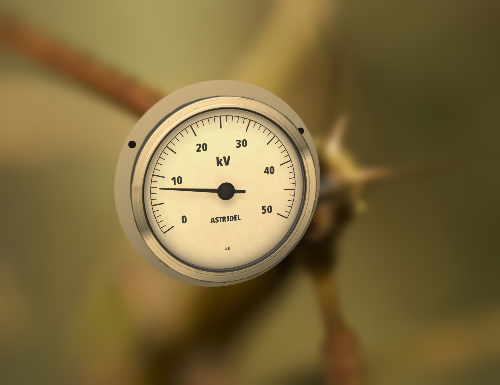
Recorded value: 8
